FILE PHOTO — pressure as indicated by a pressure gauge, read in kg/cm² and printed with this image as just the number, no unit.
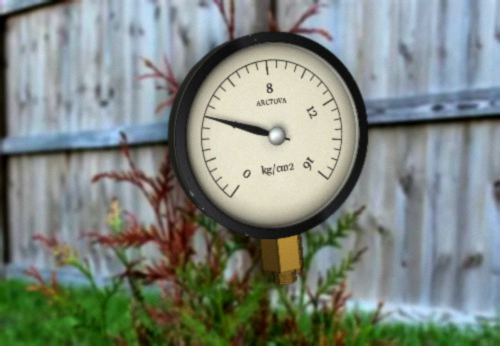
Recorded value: 4
